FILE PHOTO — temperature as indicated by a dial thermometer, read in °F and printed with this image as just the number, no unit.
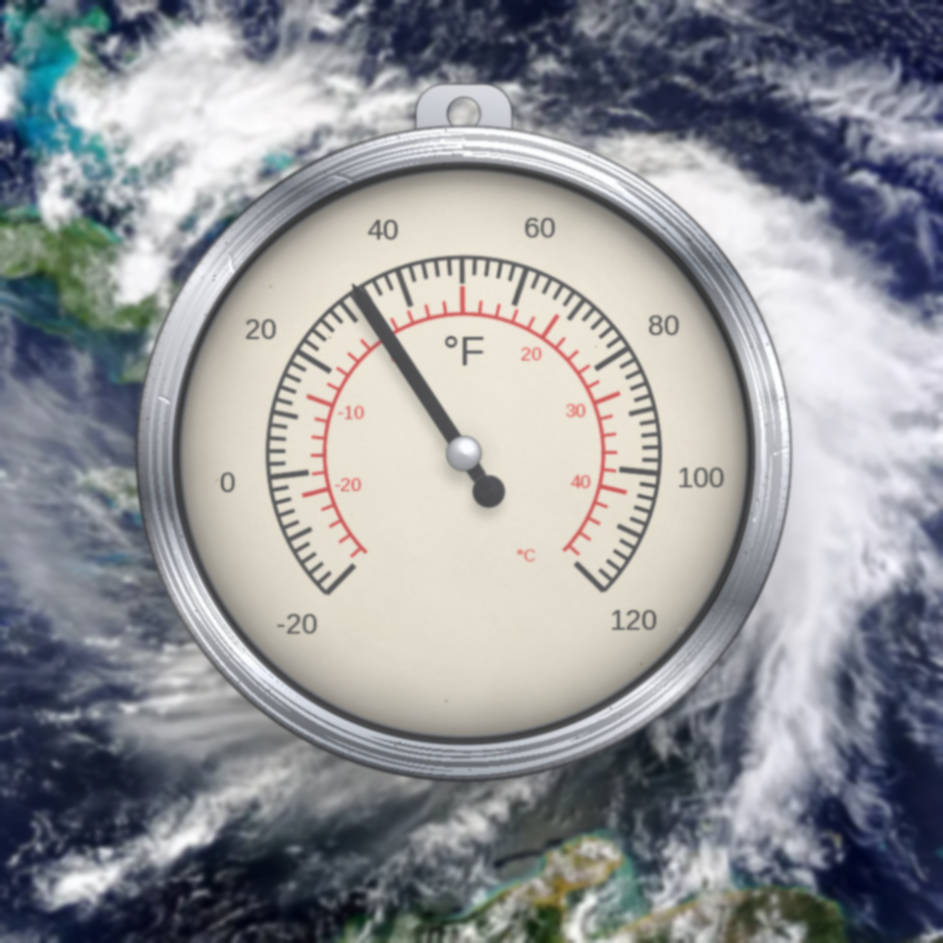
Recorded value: 33
